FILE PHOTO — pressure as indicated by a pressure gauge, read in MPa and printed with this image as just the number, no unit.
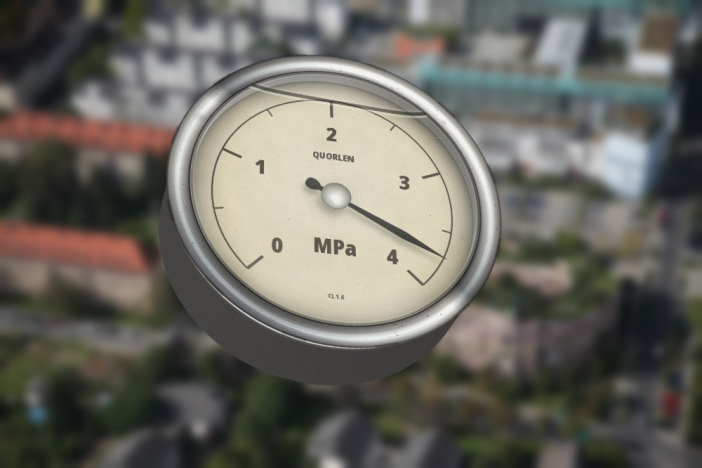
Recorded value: 3.75
